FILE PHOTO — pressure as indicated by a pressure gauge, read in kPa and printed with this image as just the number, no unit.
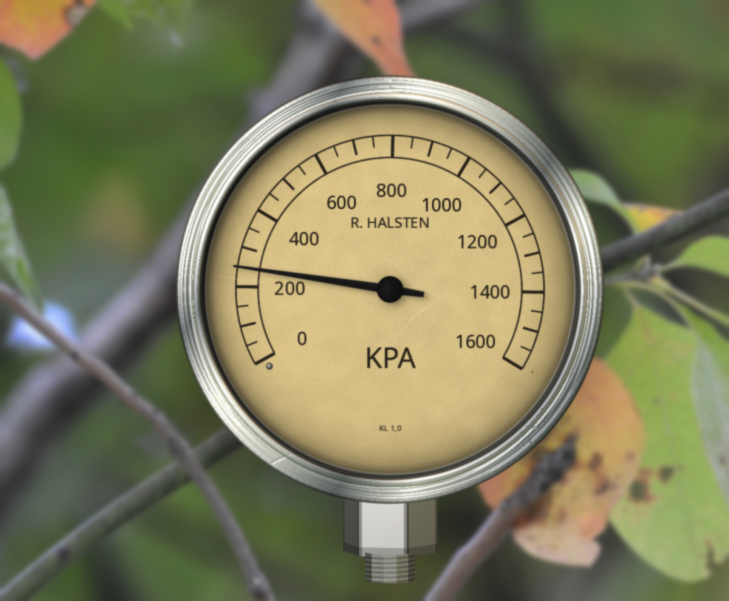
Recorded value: 250
